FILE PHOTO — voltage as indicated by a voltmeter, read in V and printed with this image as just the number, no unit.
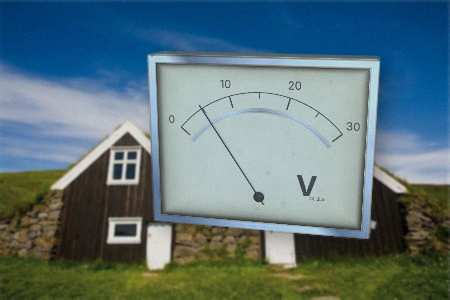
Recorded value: 5
